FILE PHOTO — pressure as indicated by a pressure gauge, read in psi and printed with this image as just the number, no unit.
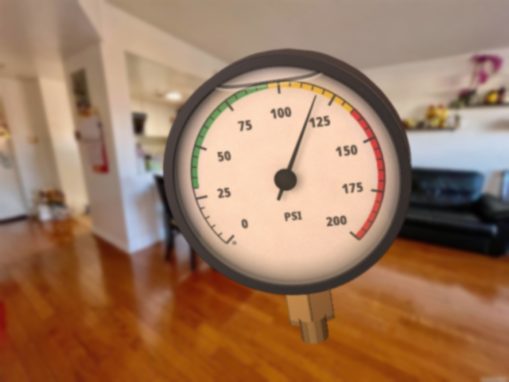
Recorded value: 117.5
